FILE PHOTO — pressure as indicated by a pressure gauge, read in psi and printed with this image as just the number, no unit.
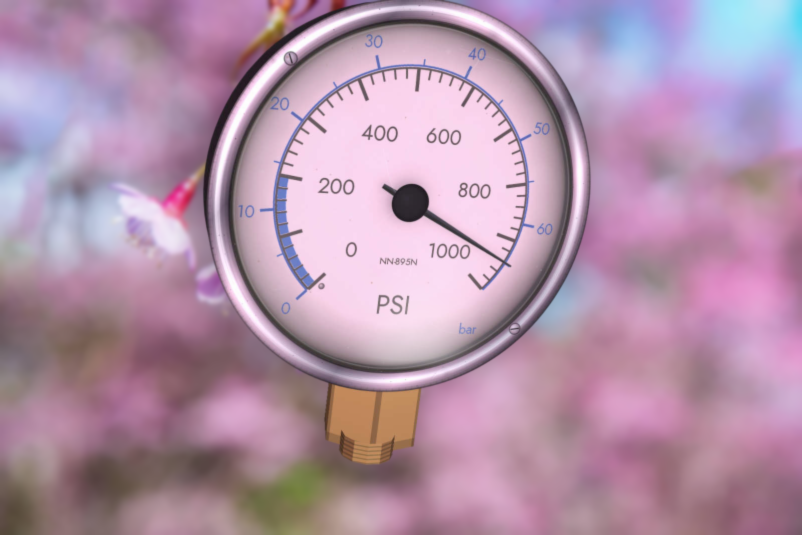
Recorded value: 940
